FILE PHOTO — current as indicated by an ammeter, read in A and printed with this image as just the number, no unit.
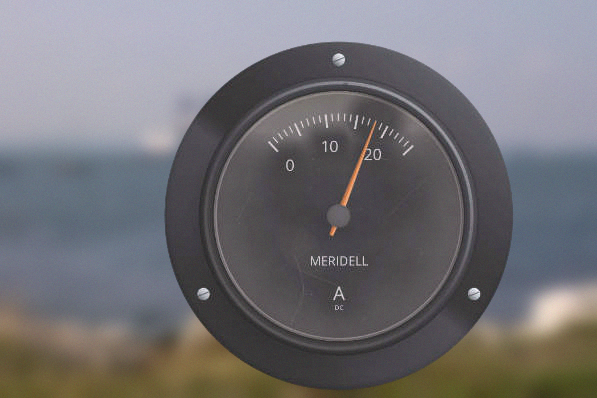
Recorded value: 18
